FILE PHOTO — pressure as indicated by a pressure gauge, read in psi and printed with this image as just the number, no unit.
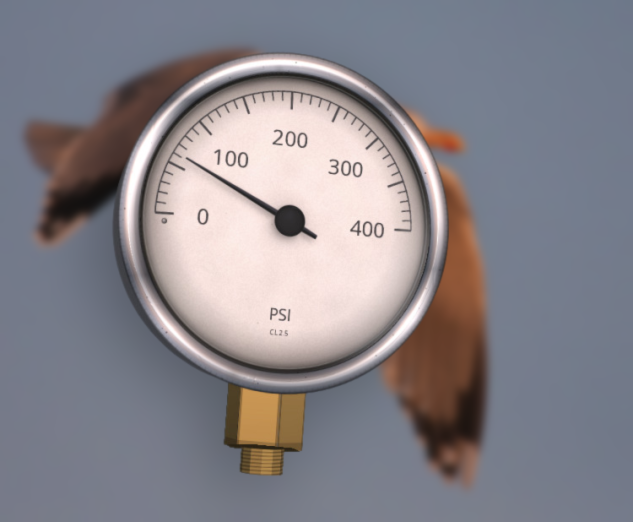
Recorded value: 60
